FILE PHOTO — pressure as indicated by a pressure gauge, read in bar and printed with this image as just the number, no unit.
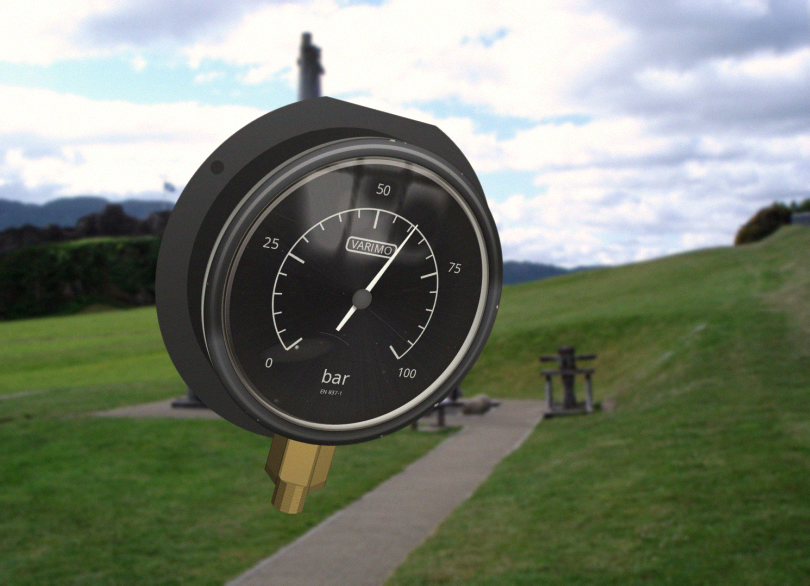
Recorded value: 60
